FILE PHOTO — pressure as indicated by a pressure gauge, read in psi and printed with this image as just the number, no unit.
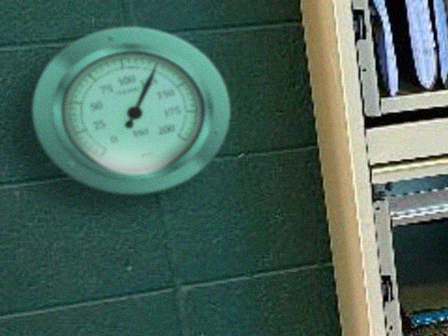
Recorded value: 125
